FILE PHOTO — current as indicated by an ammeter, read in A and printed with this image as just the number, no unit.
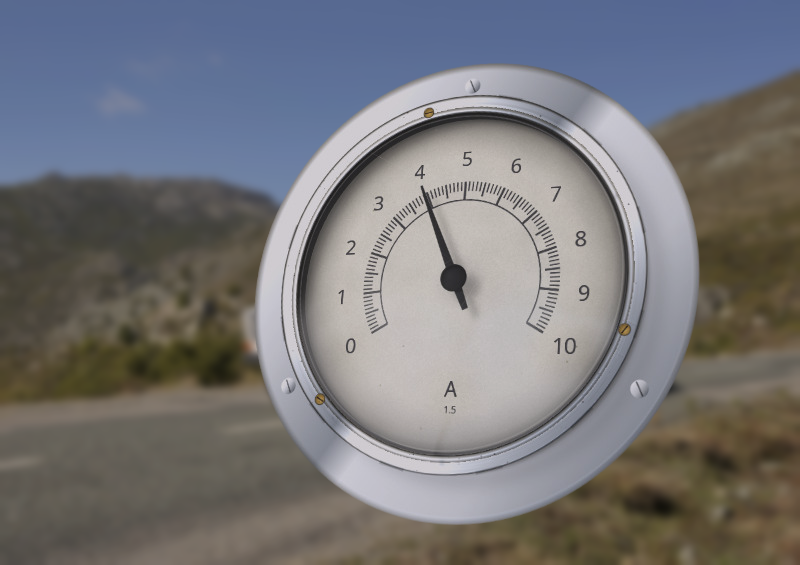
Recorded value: 4
